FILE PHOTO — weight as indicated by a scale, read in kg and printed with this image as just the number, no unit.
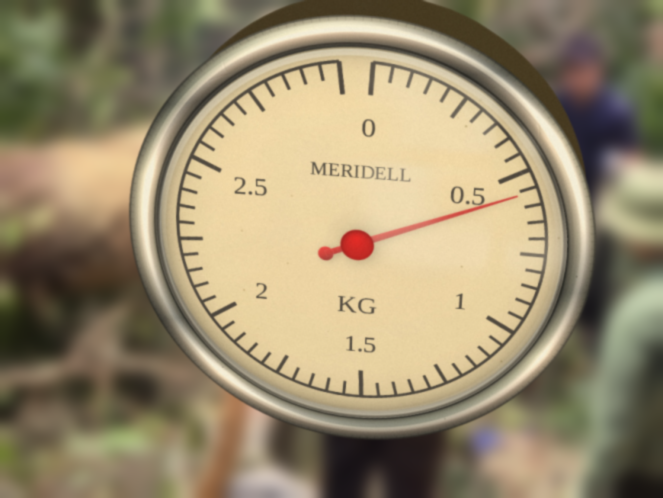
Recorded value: 0.55
